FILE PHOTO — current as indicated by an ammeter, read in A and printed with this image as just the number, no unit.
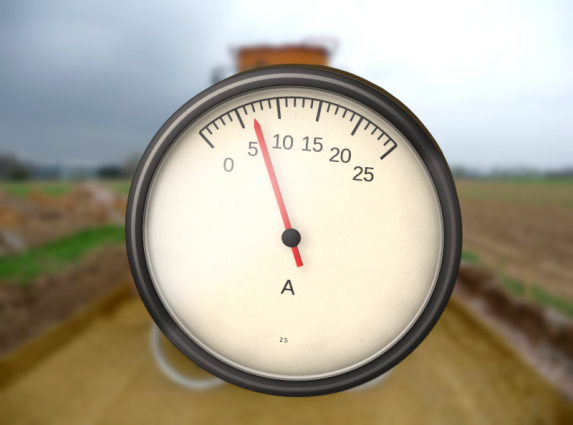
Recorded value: 7
